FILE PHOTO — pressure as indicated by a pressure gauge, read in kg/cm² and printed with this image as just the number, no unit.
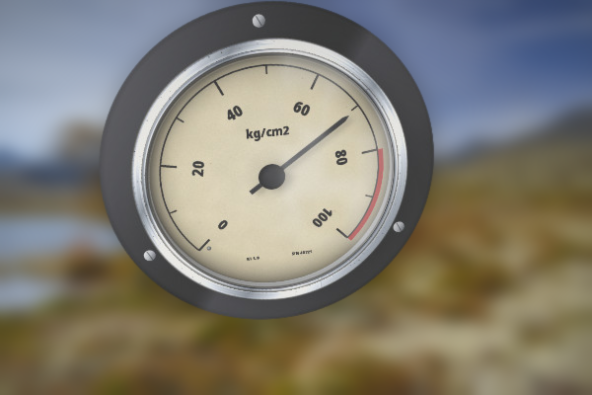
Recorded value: 70
